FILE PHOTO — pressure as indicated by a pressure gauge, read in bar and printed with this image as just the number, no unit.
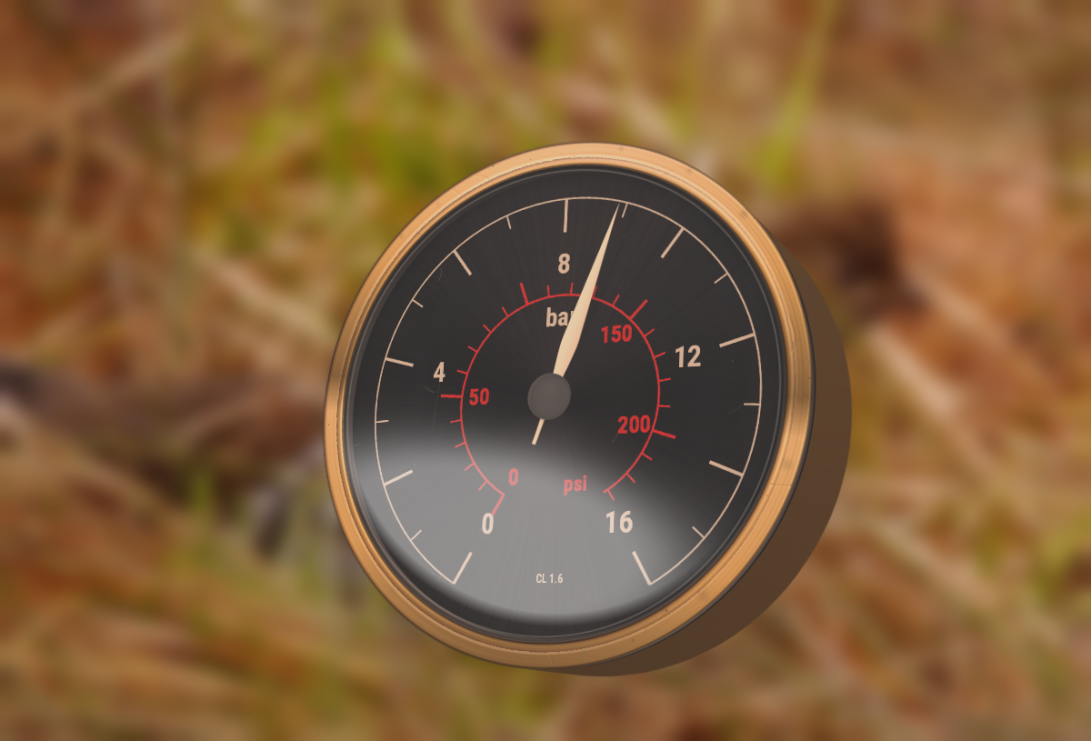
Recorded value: 9
